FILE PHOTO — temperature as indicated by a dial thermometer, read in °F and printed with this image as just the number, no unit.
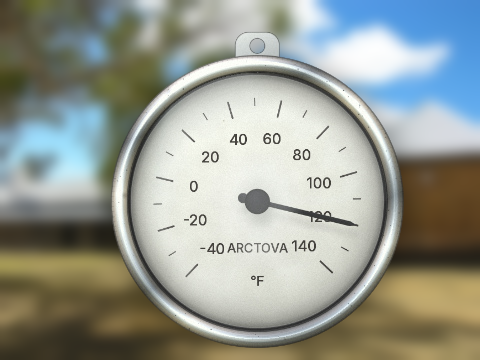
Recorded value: 120
